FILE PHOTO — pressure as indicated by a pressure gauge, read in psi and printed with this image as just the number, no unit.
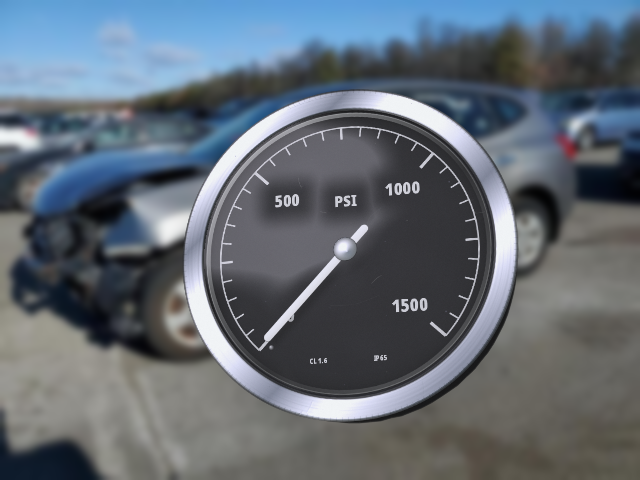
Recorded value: 0
